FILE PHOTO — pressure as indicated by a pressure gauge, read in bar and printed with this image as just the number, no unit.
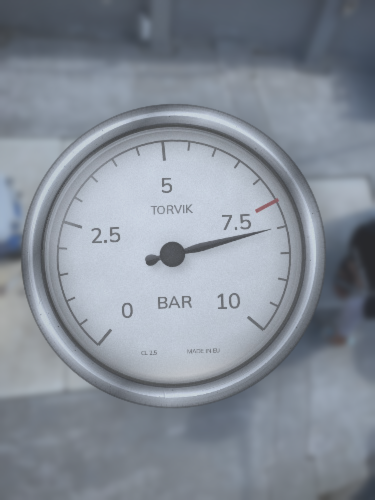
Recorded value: 8
